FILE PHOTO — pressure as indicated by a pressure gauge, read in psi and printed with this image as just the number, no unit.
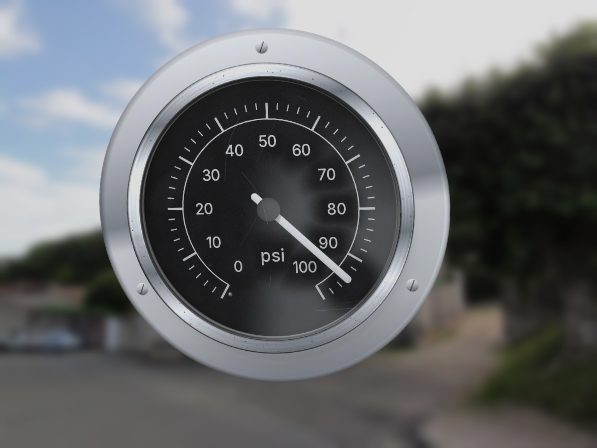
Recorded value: 94
